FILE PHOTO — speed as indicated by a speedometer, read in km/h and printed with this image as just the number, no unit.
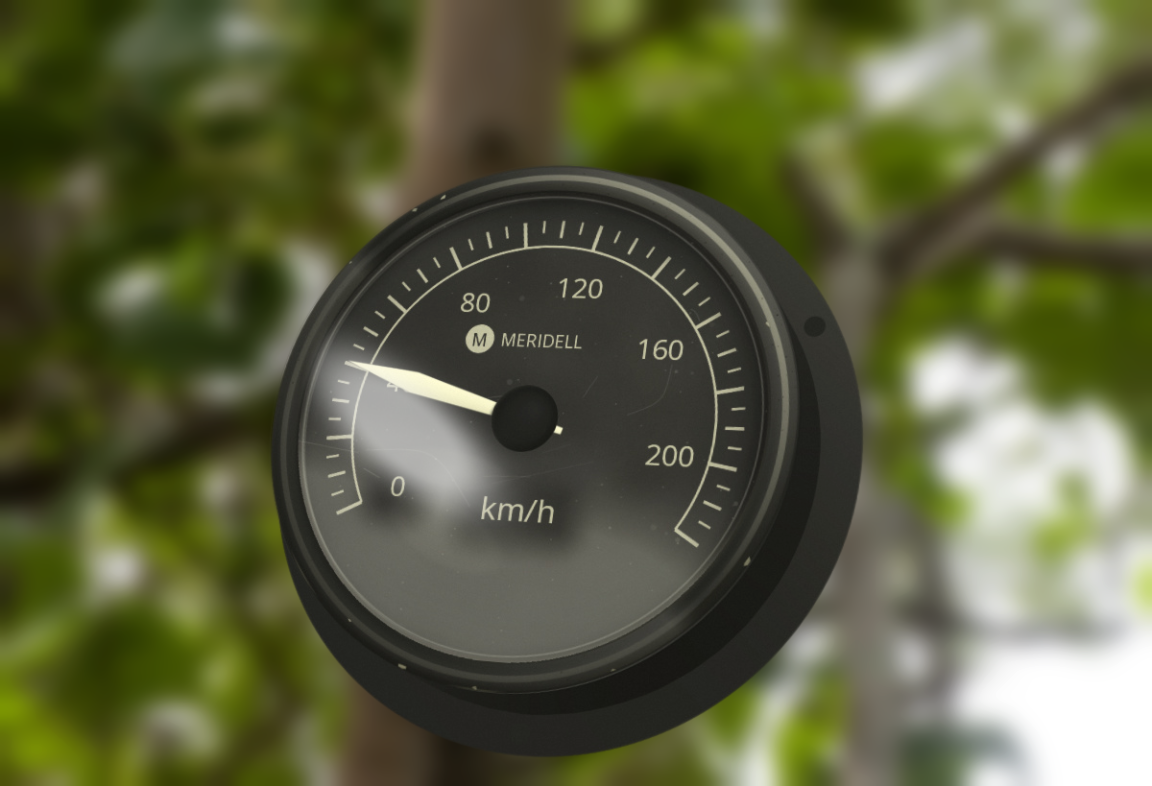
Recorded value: 40
